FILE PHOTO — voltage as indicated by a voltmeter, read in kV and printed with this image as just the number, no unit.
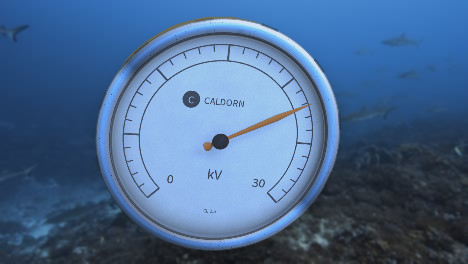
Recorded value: 22
